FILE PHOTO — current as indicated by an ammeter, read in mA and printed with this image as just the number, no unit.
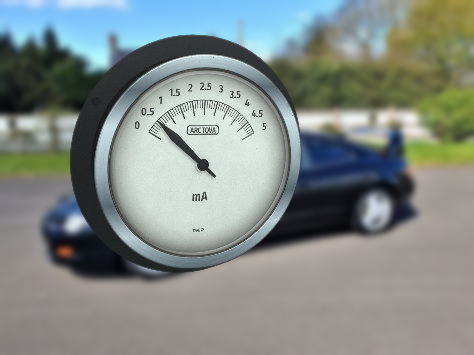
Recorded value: 0.5
